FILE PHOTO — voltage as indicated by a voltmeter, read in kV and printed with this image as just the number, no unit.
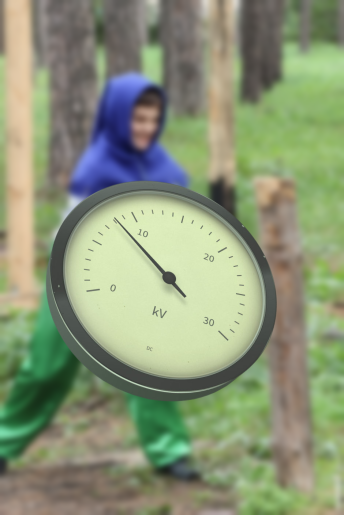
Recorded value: 8
